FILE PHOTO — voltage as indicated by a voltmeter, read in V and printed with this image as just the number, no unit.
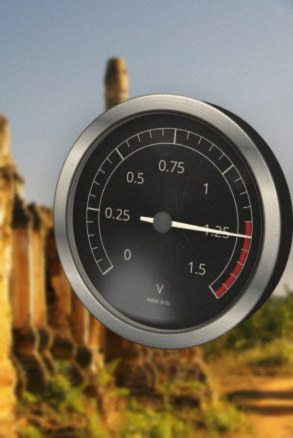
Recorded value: 1.25
